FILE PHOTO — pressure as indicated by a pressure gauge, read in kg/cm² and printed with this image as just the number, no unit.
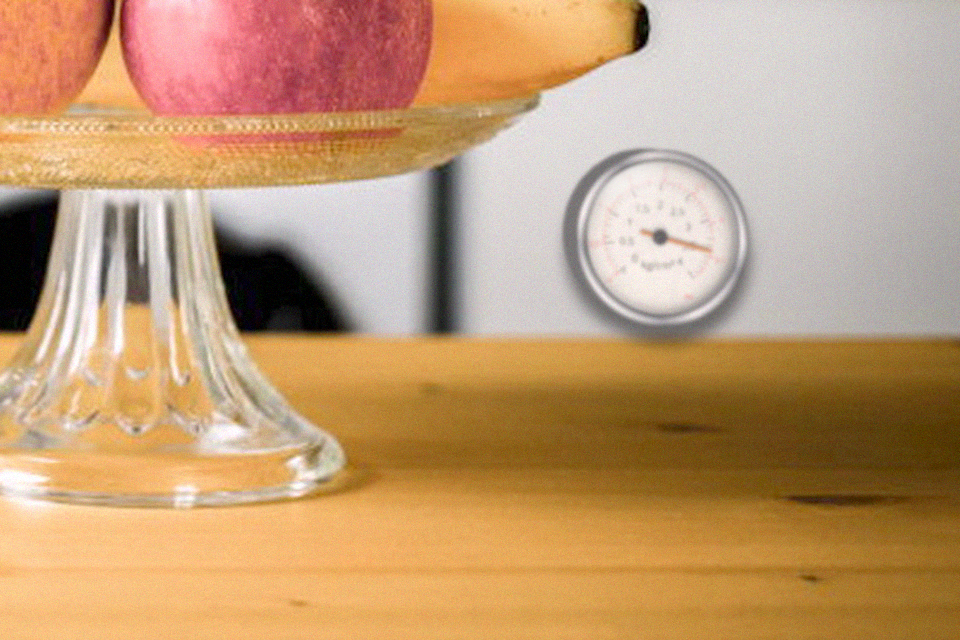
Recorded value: 3.5
